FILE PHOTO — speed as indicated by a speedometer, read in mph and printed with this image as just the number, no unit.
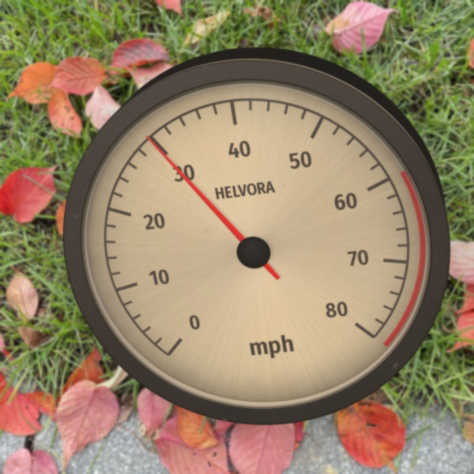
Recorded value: 30
